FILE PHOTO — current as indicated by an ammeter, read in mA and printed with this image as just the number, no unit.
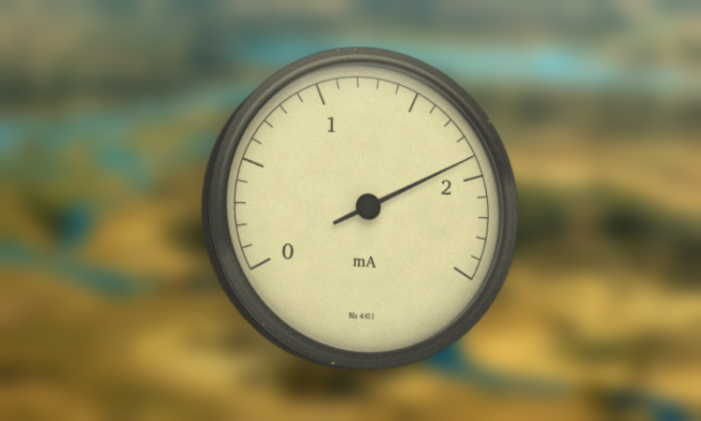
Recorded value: 1.9
